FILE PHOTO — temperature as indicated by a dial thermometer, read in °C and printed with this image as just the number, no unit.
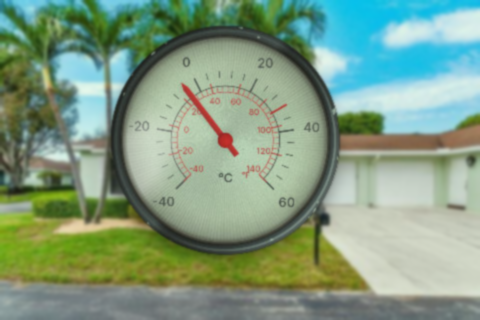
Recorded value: -4
